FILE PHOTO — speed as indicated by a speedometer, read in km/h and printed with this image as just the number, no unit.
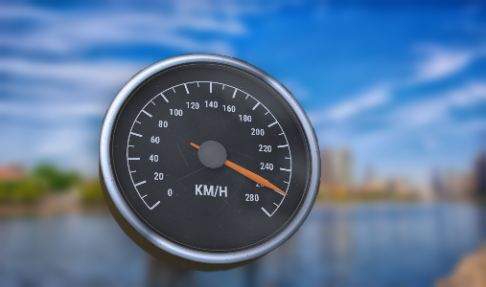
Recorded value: 260
